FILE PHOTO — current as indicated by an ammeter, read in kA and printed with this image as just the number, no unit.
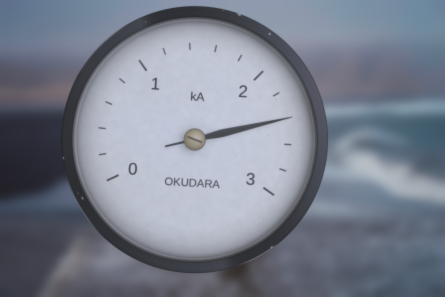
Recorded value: 2.4
